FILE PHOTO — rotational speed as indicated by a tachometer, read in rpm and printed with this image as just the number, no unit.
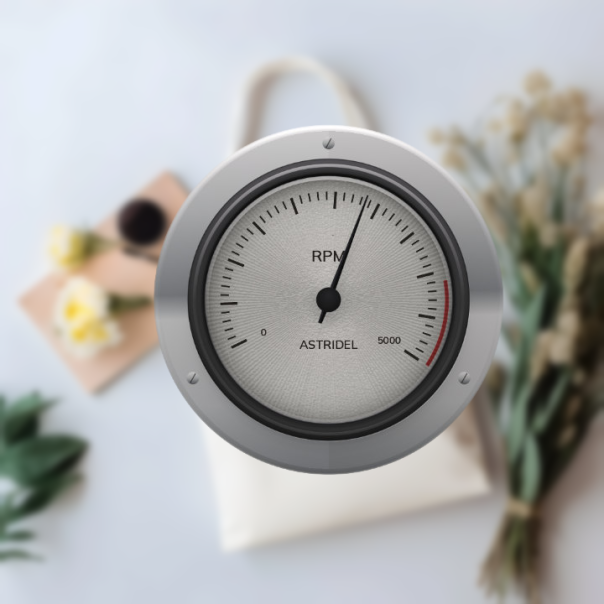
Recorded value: 2850
